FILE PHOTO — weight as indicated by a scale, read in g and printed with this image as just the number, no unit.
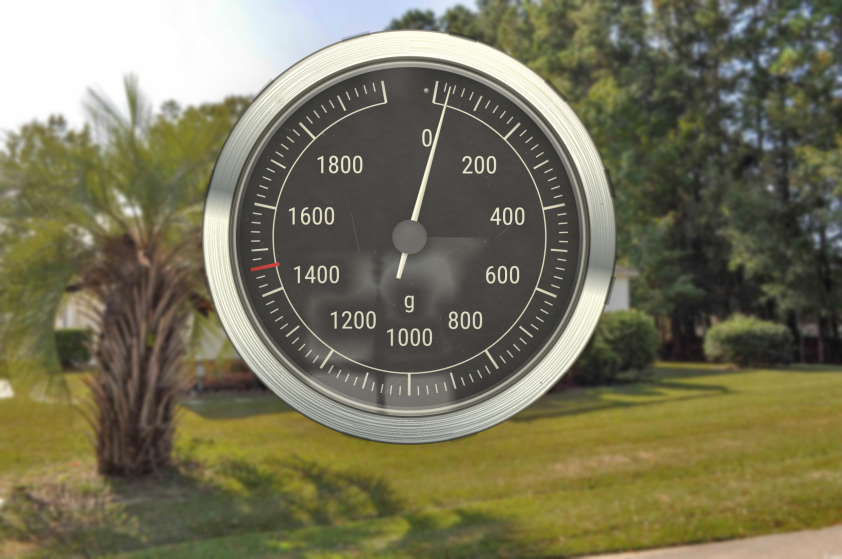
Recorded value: 30
